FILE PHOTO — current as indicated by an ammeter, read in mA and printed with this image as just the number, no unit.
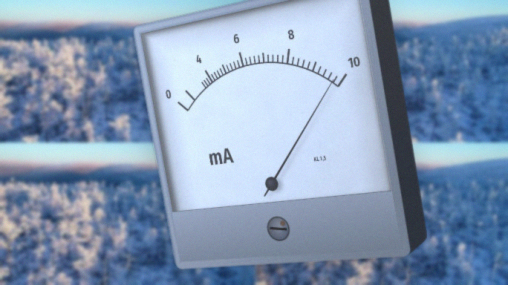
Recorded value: 9.8
